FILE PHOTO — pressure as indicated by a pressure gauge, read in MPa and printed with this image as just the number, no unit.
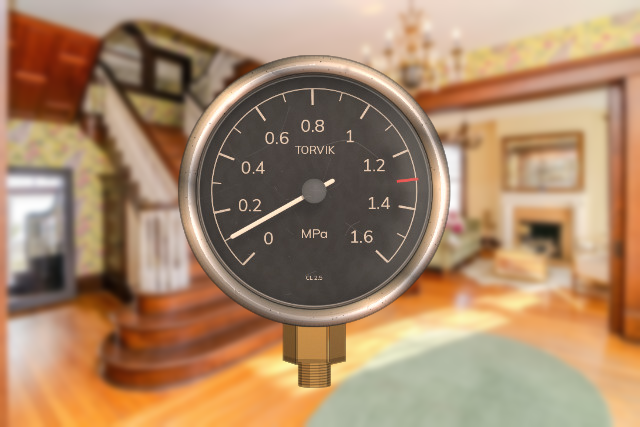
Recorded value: 0.1
